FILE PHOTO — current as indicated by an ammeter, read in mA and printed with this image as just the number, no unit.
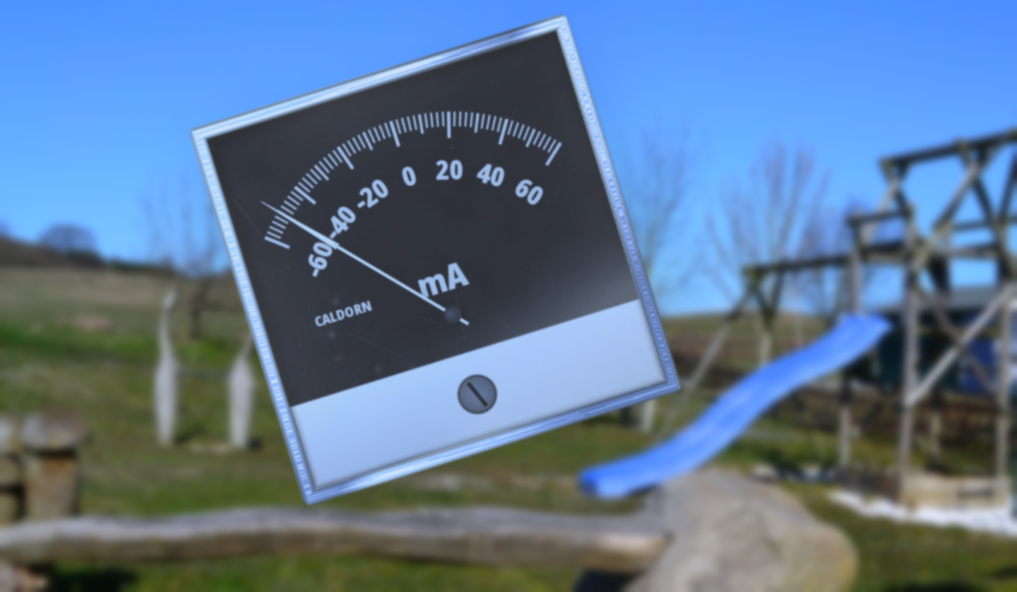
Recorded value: -50
